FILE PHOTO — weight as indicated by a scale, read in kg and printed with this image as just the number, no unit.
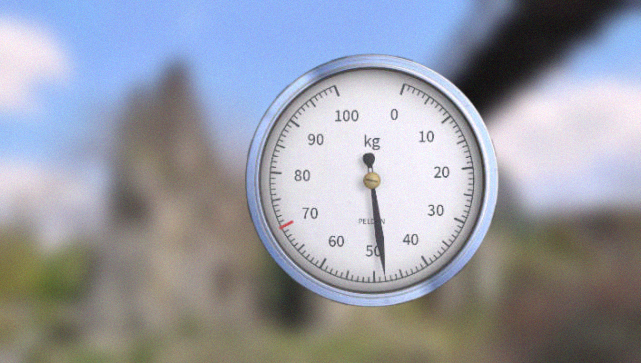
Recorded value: 48
